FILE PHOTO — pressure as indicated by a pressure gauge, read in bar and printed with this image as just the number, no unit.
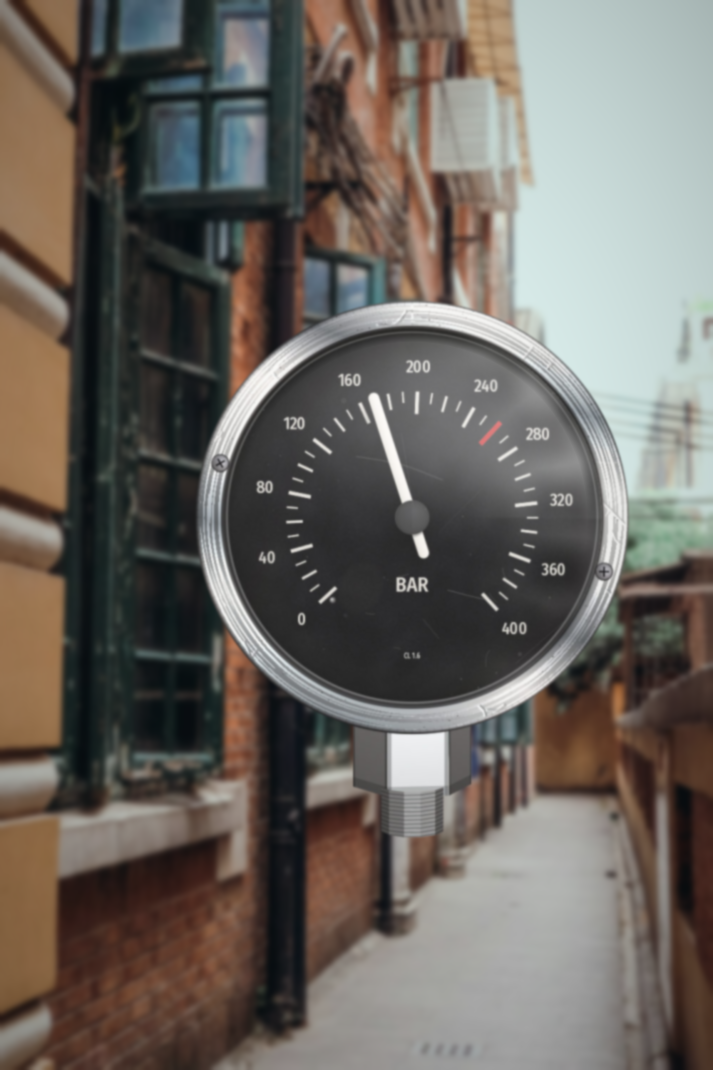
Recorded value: 170
